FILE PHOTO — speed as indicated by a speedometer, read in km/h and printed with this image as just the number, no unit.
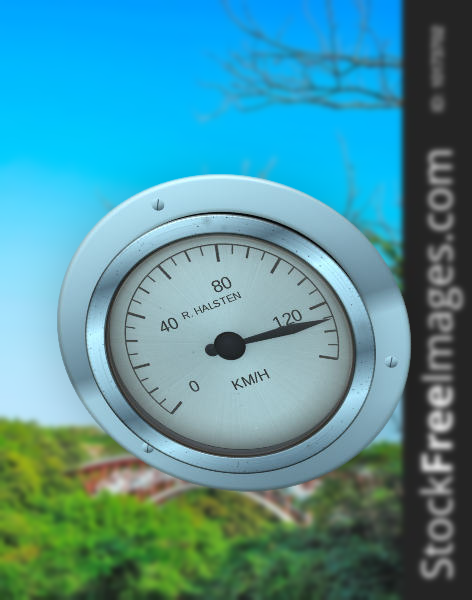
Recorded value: 125
